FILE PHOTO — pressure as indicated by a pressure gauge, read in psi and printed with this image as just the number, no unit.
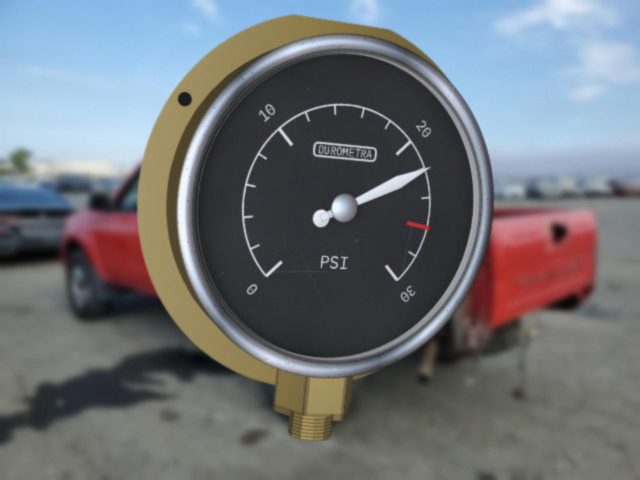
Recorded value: 22
